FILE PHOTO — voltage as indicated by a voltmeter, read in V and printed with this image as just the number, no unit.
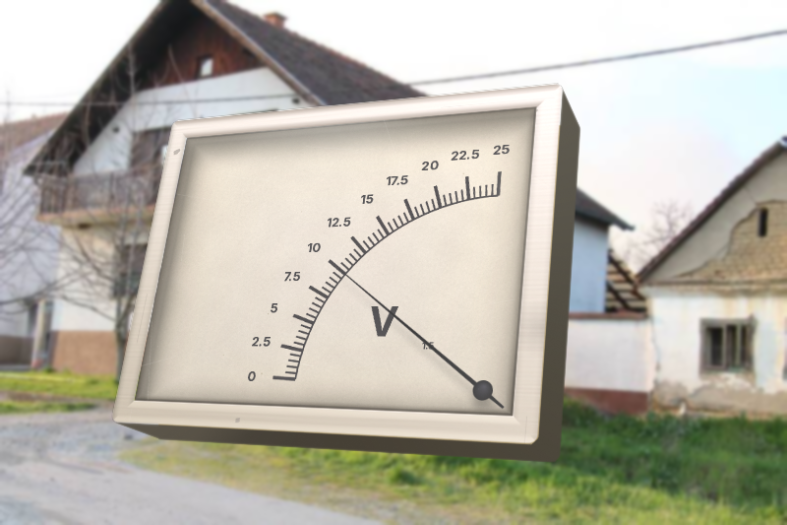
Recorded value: 10
